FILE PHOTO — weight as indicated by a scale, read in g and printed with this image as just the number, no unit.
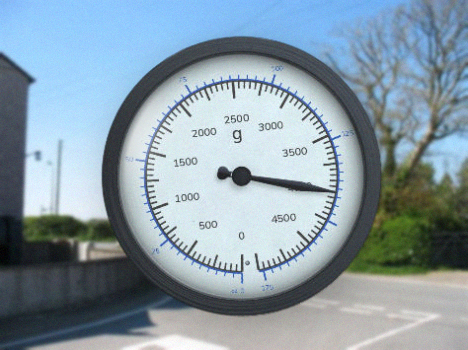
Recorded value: 4000
